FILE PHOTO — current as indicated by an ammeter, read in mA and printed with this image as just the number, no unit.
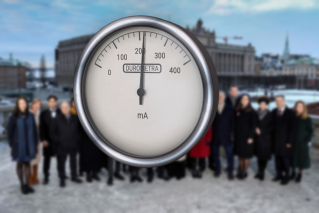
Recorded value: 220
